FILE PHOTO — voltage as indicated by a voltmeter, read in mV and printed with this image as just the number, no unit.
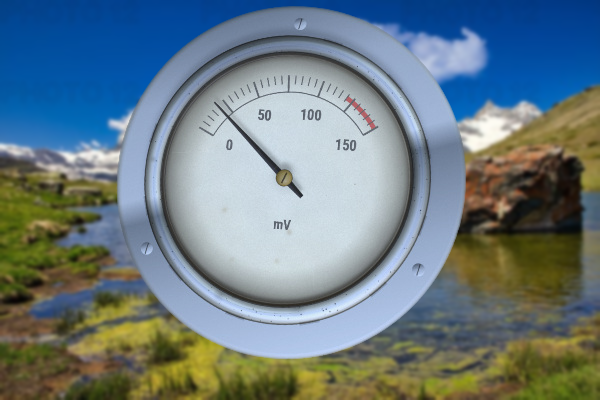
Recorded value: 20
